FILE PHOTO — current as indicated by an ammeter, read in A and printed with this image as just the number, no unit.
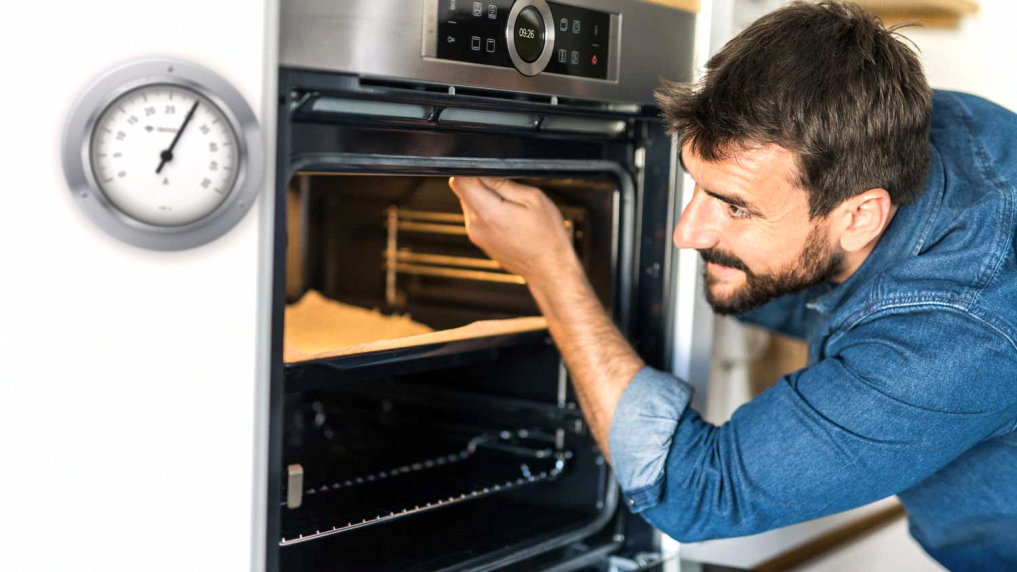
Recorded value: 30
